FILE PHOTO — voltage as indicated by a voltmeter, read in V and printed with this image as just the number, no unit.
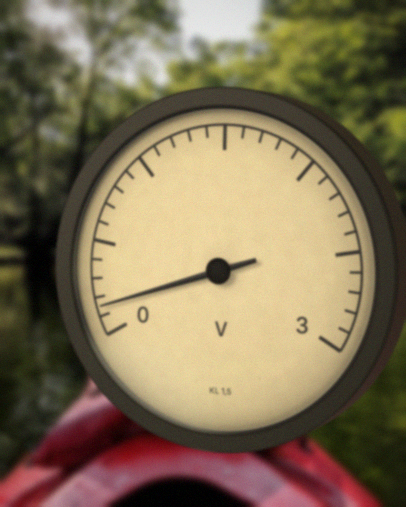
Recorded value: 0.15
